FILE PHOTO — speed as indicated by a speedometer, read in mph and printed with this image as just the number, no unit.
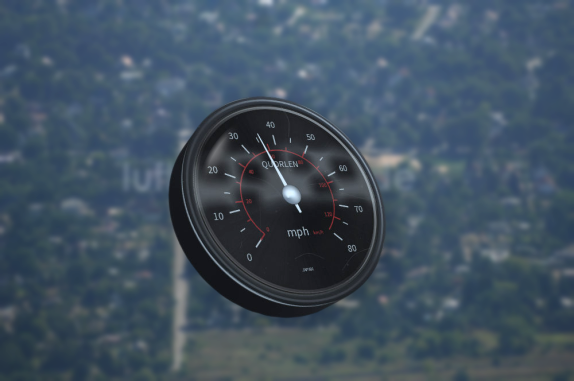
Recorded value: 35
